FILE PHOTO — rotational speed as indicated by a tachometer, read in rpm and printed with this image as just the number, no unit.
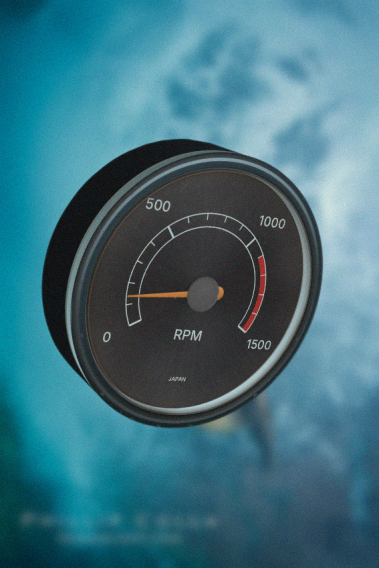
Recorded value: 150
